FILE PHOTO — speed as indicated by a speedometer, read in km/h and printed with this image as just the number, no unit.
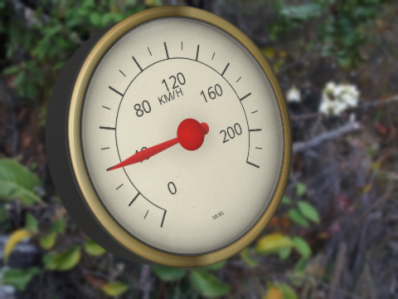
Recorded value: 40
